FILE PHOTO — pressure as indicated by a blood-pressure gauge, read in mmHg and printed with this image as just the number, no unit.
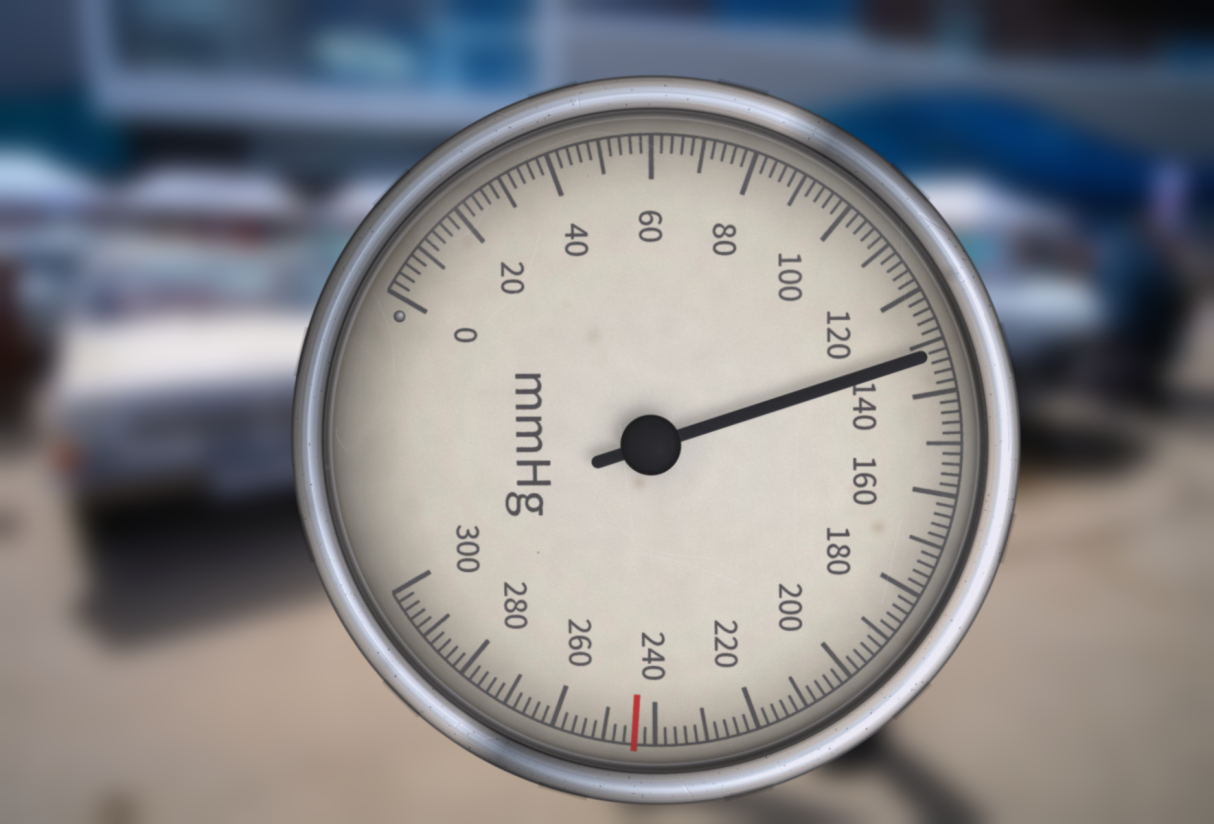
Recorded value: 132
